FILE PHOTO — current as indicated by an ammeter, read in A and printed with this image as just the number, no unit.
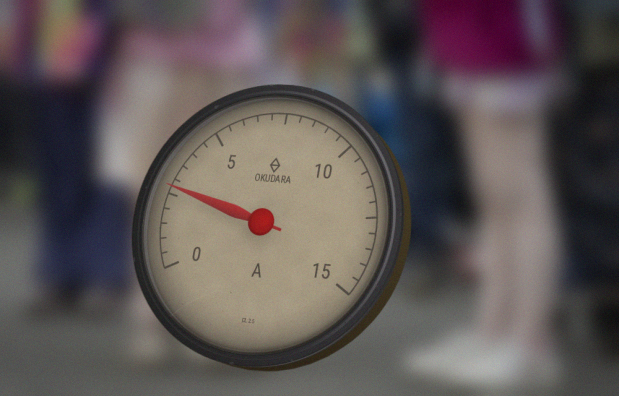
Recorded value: 2.75
